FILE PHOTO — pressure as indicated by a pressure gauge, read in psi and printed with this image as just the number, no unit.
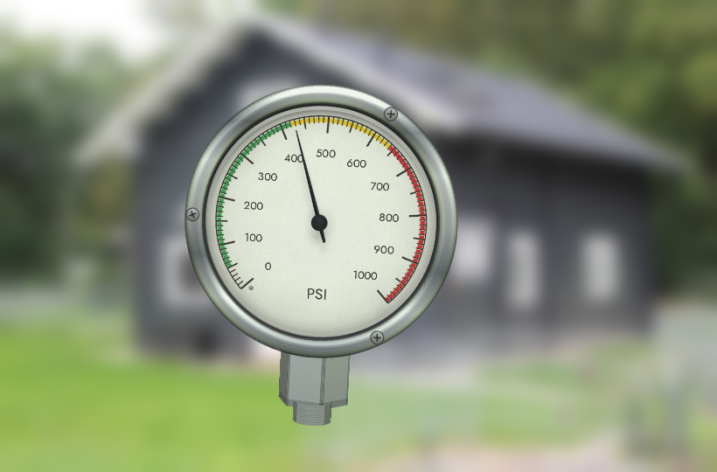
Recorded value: 430
